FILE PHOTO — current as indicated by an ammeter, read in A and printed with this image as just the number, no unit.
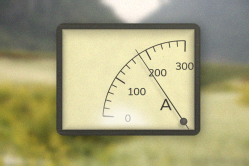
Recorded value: 180
